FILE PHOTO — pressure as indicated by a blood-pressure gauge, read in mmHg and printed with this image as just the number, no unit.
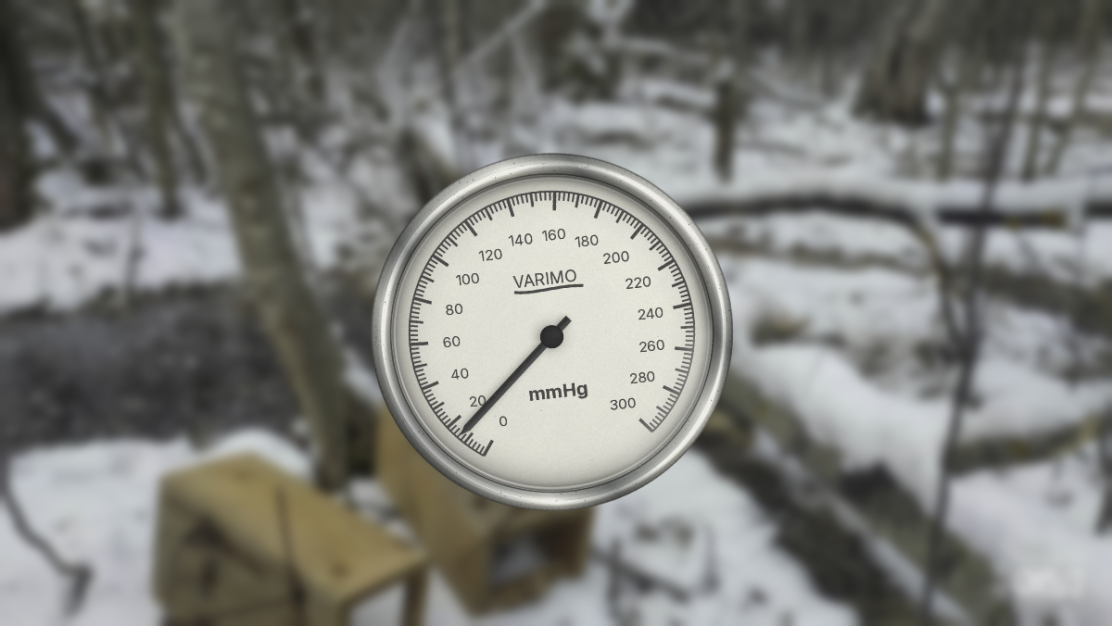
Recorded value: 14
